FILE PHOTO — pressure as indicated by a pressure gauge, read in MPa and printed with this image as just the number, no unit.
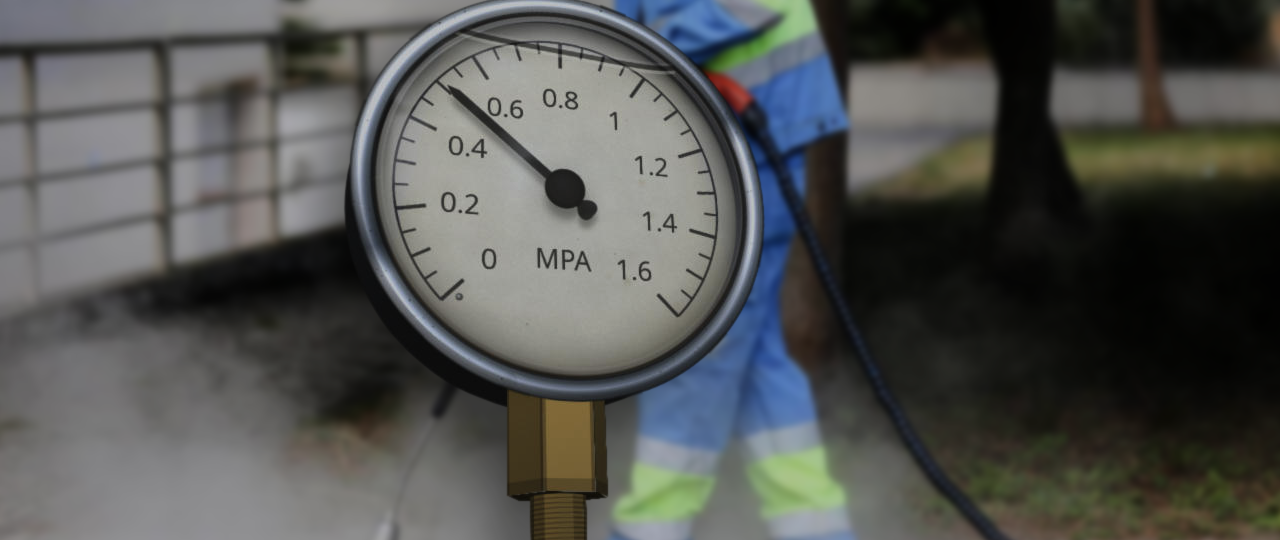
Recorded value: 0.5
